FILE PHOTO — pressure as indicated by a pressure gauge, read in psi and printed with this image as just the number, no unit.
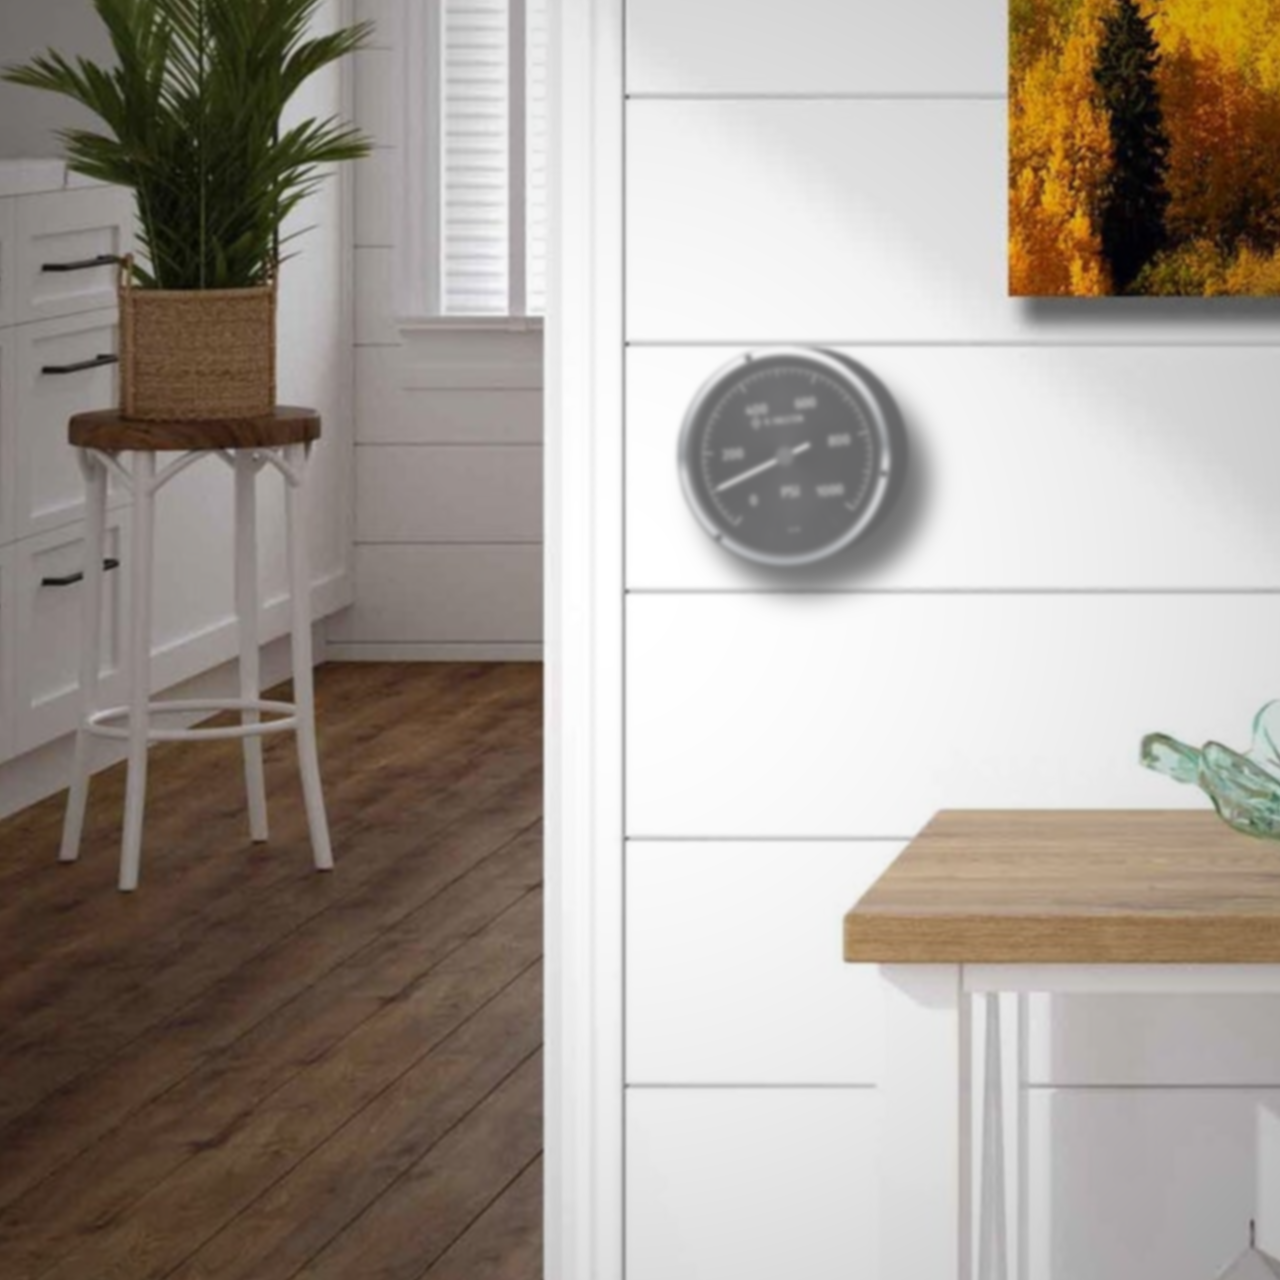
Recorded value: 100
